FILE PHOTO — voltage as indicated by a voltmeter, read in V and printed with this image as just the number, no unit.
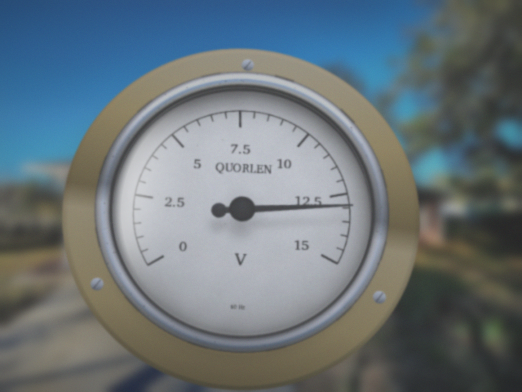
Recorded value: 13
